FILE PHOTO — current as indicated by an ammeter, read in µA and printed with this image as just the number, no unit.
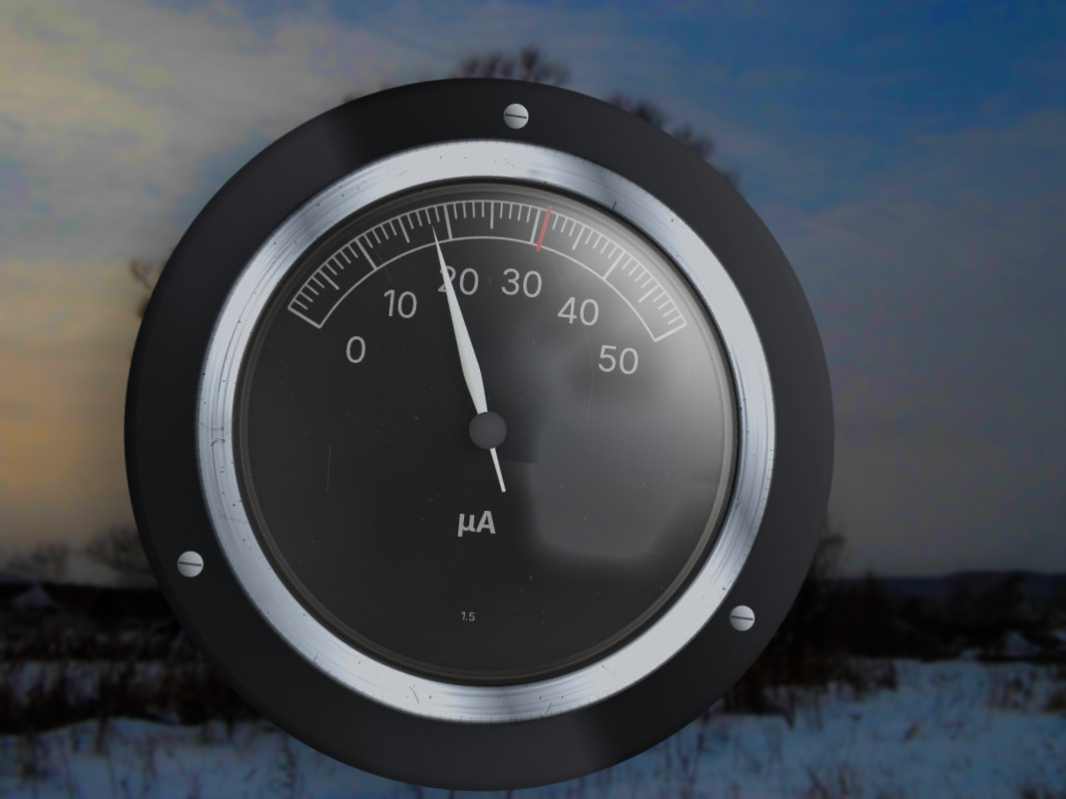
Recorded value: 18
